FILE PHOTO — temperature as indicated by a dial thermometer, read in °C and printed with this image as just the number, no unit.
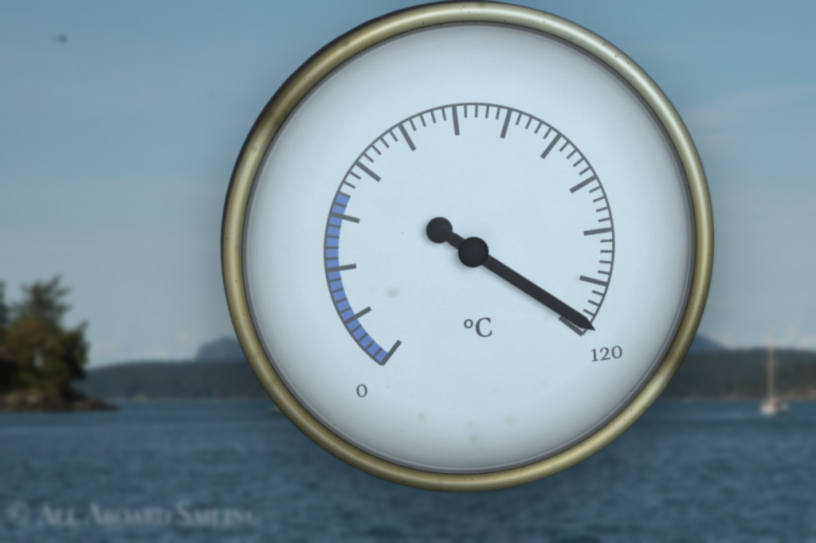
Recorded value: 118
